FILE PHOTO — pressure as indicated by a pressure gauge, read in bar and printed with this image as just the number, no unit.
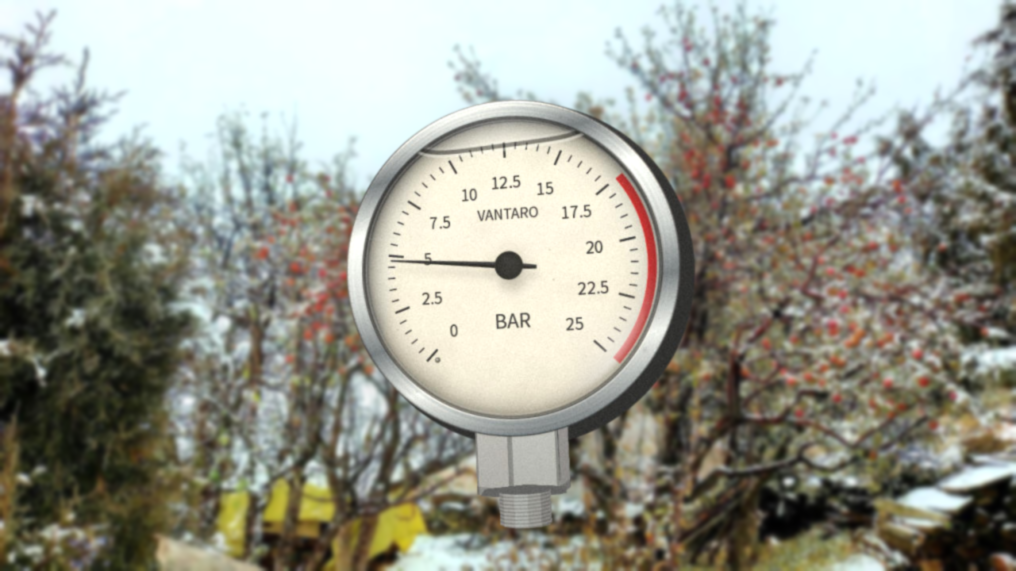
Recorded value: 4.75
